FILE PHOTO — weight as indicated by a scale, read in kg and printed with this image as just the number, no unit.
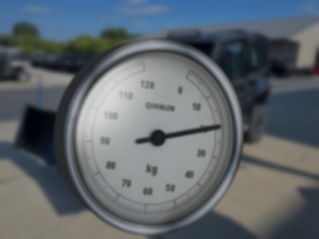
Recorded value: 20
